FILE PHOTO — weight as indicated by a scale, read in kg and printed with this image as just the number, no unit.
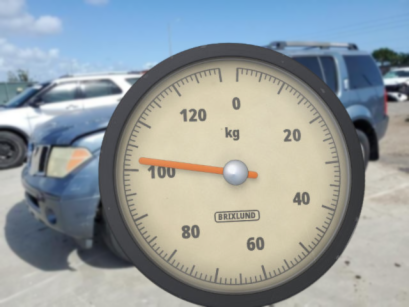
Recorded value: 102
